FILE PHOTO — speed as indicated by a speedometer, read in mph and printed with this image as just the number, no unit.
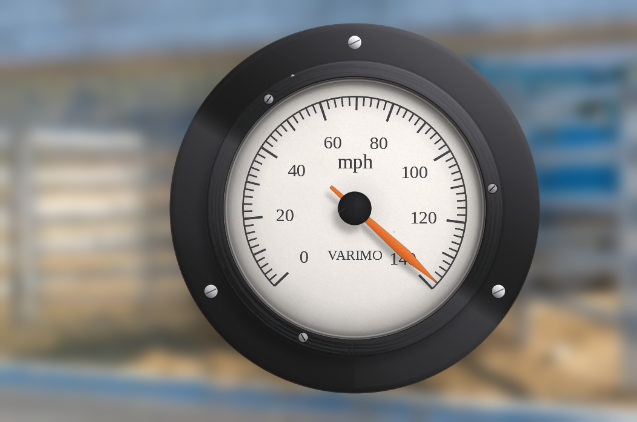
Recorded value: 138
